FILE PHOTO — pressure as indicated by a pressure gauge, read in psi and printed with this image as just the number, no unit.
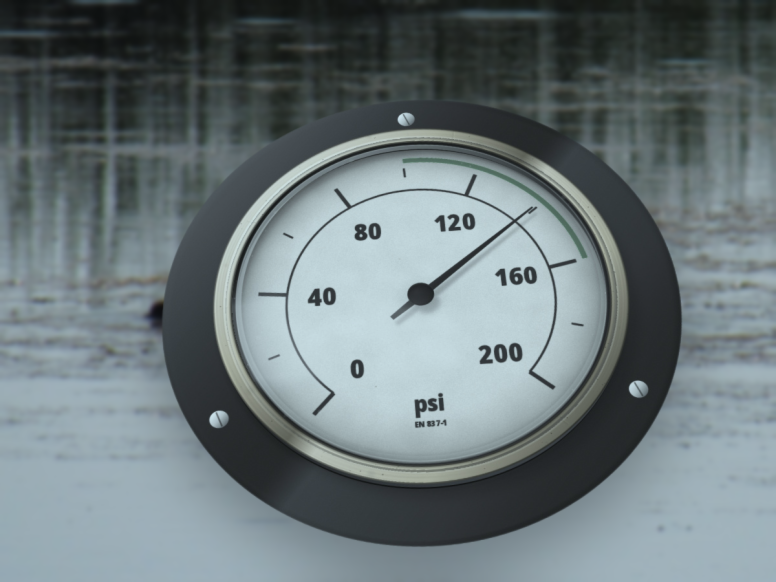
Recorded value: 140
